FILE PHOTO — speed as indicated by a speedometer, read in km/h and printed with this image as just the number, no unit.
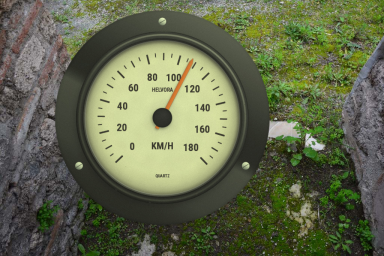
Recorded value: 107.5
